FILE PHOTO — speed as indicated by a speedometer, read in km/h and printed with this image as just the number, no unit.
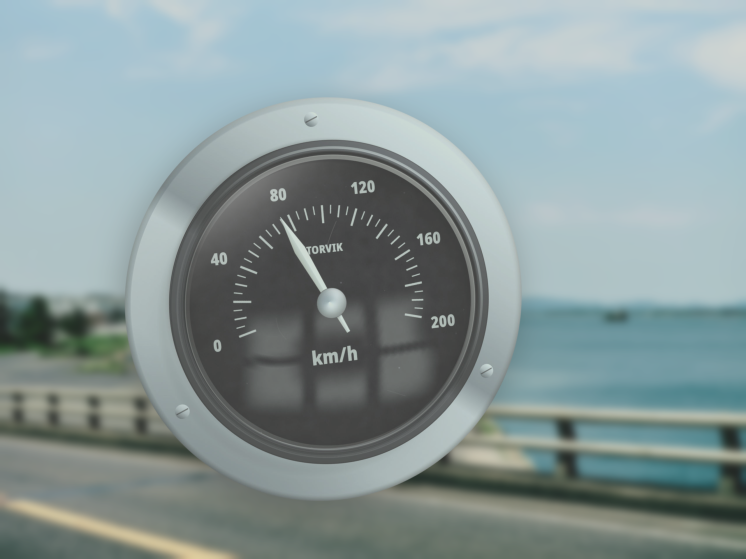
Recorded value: 75
